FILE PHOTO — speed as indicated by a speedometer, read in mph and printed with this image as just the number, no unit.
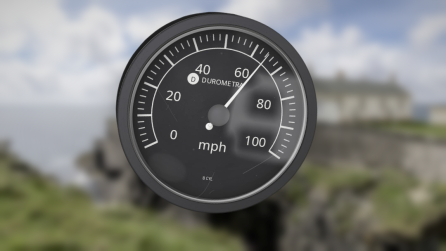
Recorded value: 64
